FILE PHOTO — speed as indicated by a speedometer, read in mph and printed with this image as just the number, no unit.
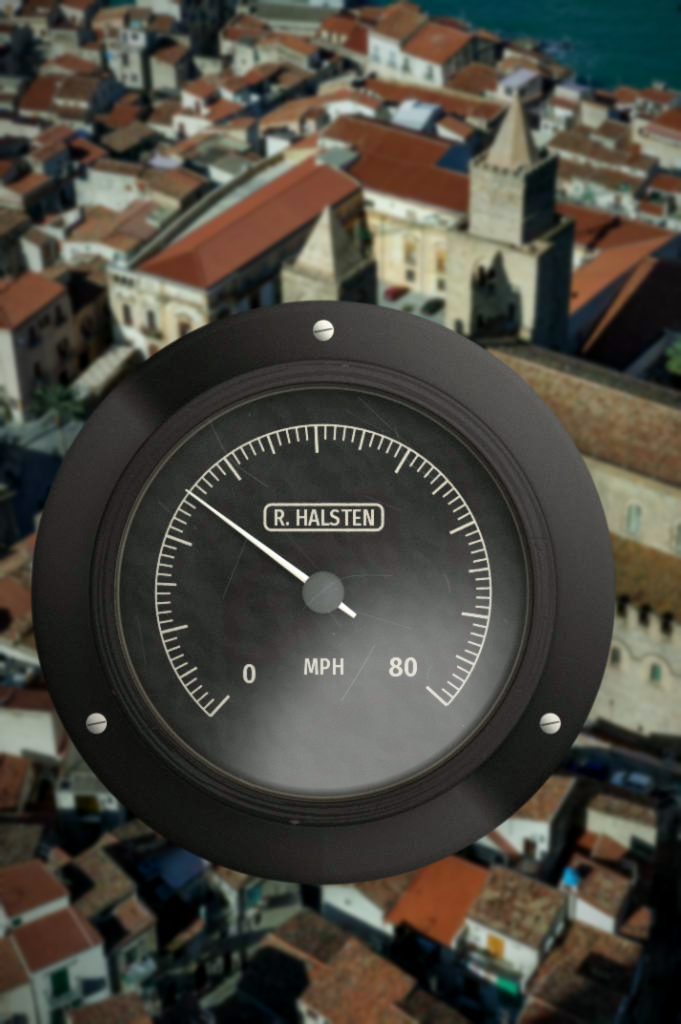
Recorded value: 25
